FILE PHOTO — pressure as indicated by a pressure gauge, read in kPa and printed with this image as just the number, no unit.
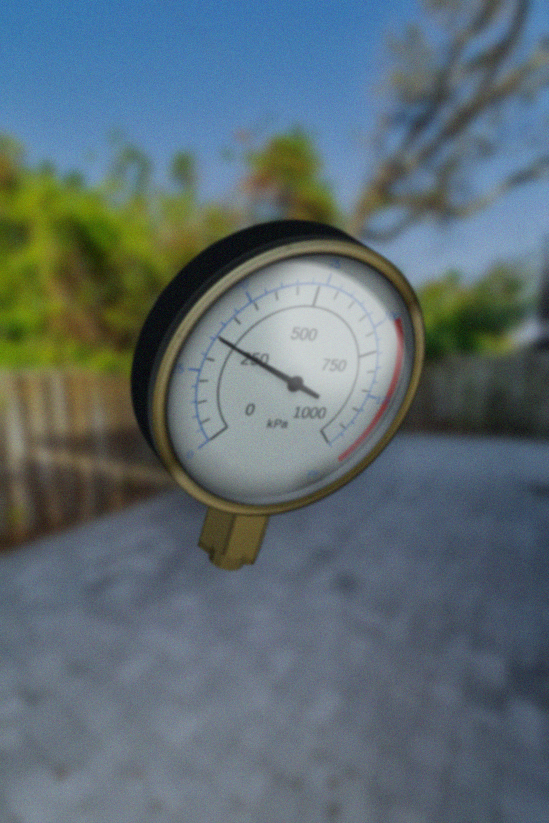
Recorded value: 250
